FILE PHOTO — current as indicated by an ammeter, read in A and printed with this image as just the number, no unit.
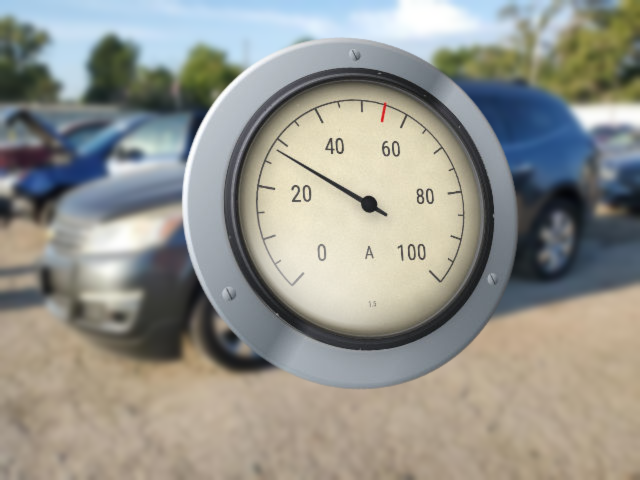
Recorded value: 27.5
